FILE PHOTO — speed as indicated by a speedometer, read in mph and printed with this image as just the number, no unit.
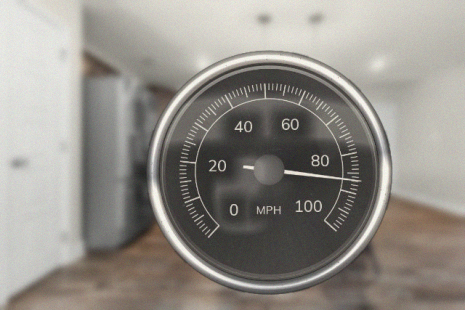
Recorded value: 87
